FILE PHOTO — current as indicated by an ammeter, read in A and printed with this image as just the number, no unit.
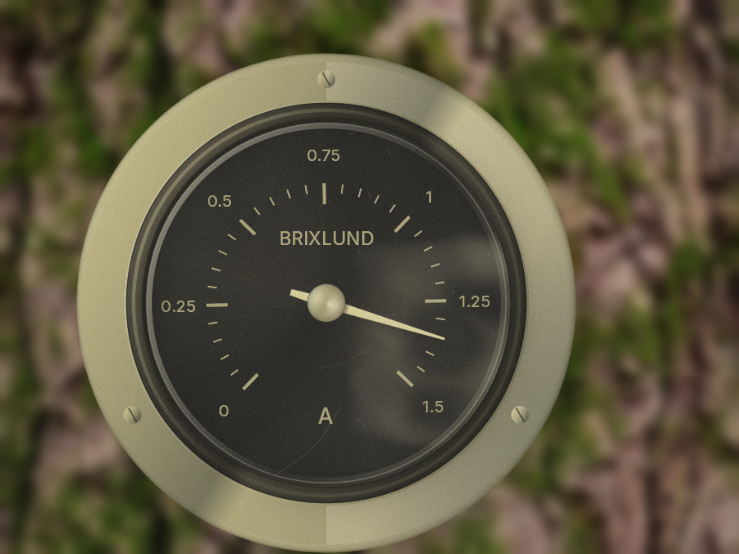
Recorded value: 1.35
